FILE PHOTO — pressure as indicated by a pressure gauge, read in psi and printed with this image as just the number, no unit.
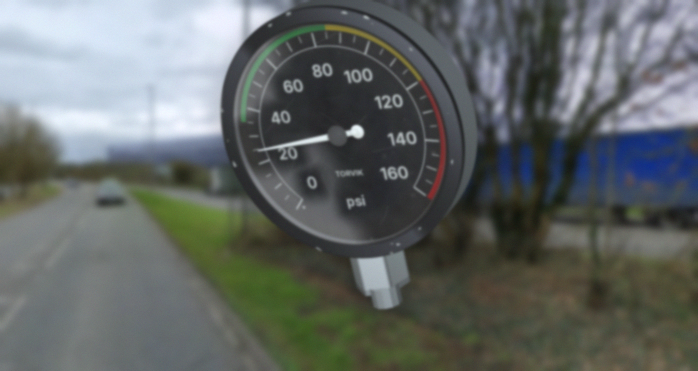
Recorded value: 25
